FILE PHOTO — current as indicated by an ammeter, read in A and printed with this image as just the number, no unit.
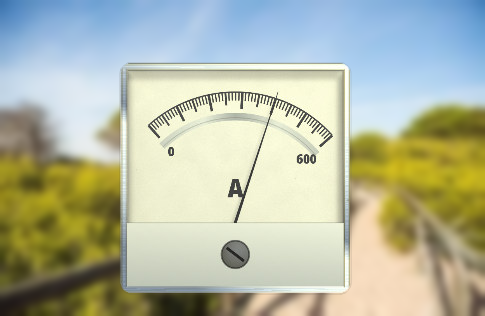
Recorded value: 400
